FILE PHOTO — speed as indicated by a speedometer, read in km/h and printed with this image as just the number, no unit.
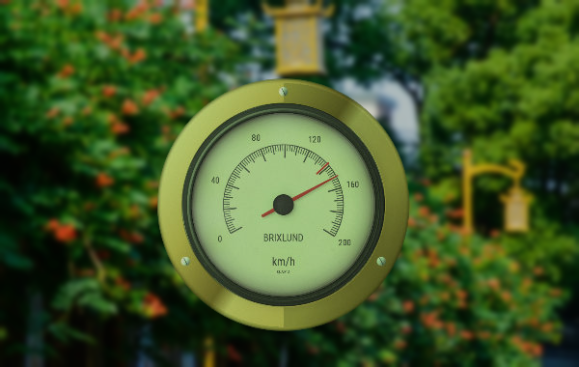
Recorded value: 150
